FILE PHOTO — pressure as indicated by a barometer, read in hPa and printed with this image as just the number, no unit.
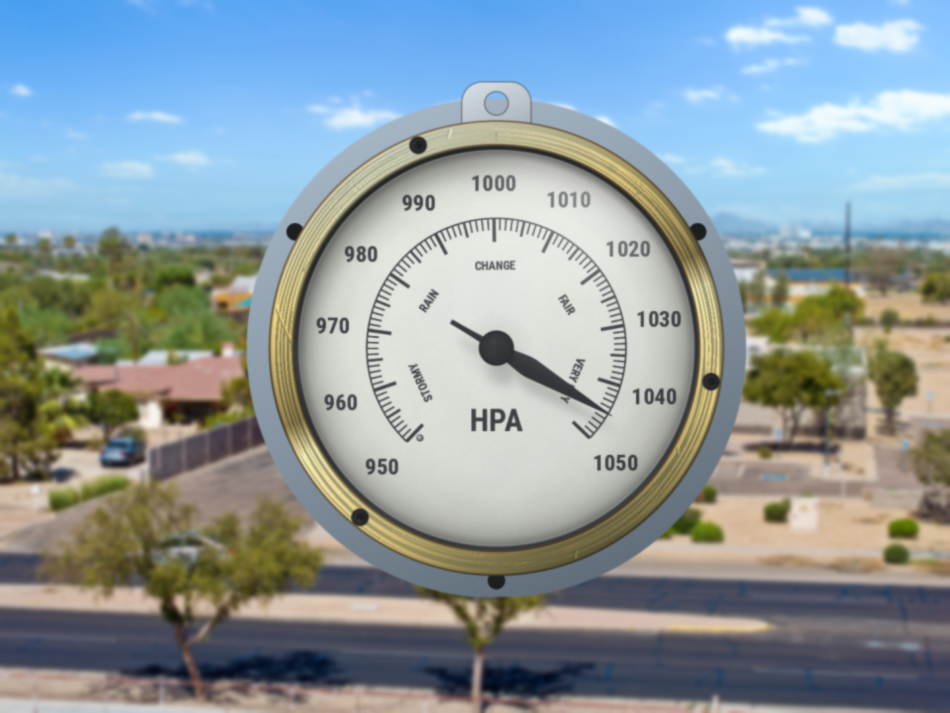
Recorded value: 1045
